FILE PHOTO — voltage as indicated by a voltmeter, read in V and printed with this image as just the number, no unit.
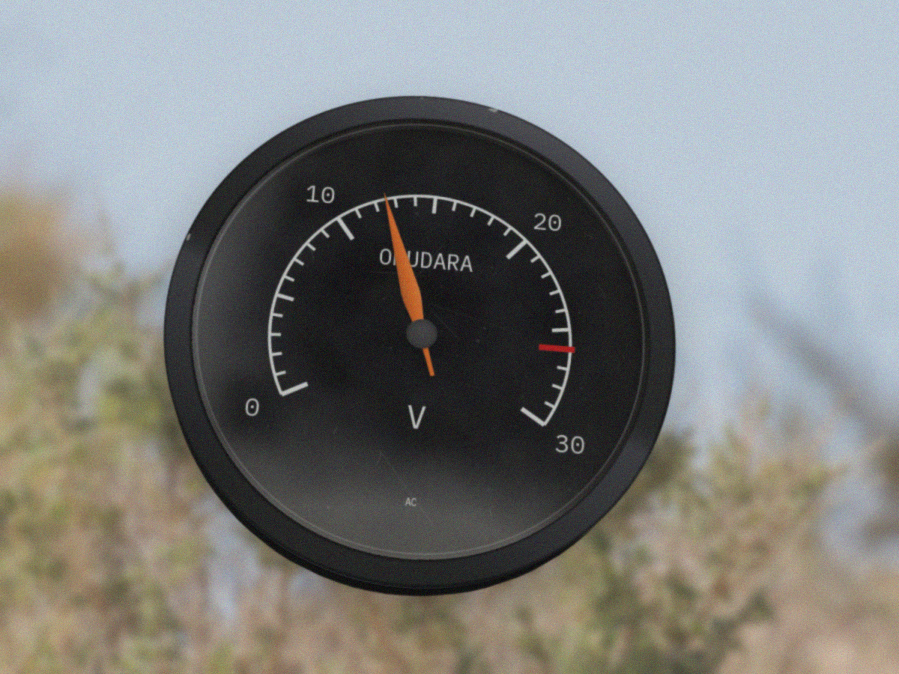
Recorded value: 12.5
